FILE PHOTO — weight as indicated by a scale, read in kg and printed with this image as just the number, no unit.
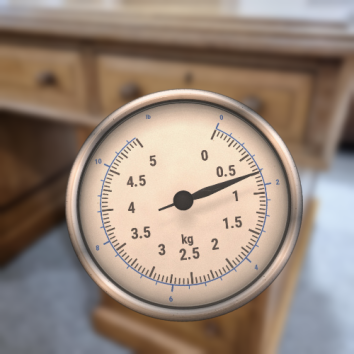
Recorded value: 0.75
